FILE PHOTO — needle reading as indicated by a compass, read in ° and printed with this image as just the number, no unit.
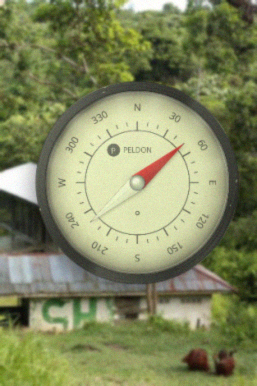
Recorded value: 50
